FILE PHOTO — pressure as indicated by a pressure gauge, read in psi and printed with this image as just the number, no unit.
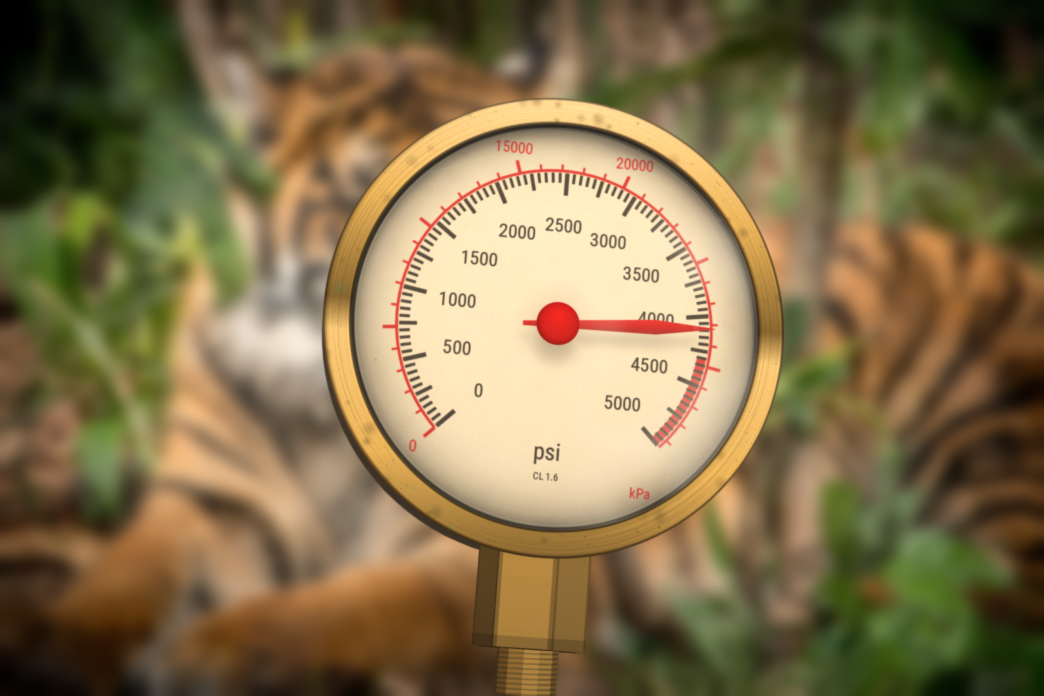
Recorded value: 4100
